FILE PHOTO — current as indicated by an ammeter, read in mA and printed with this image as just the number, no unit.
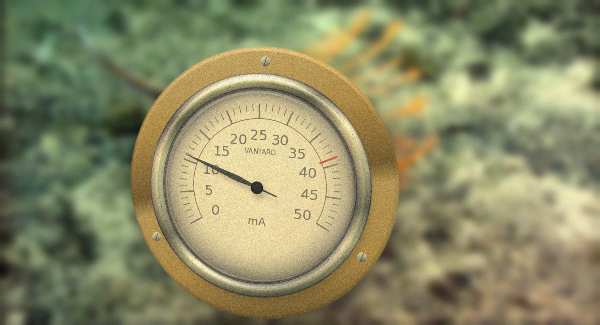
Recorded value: 11
